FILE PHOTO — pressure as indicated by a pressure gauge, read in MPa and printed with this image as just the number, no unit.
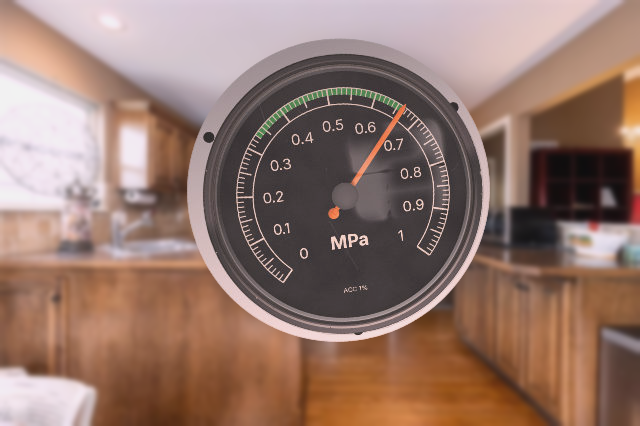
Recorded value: 0.66
